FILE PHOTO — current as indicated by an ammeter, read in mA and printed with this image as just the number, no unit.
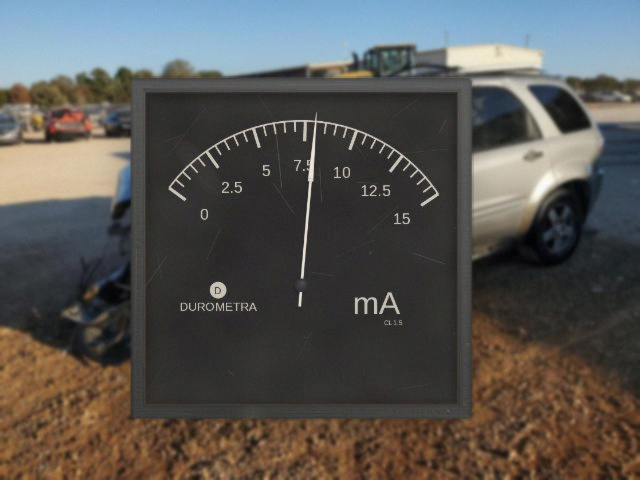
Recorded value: 8
